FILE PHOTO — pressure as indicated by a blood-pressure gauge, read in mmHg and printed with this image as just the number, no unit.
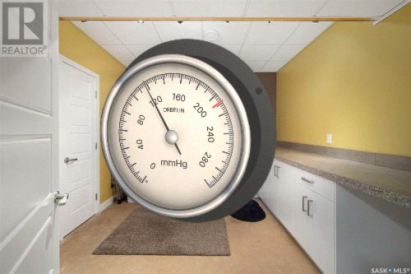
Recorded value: 120
